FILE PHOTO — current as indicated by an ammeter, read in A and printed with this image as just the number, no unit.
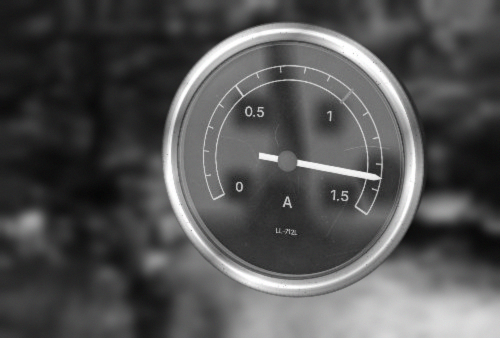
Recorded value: 1.35
